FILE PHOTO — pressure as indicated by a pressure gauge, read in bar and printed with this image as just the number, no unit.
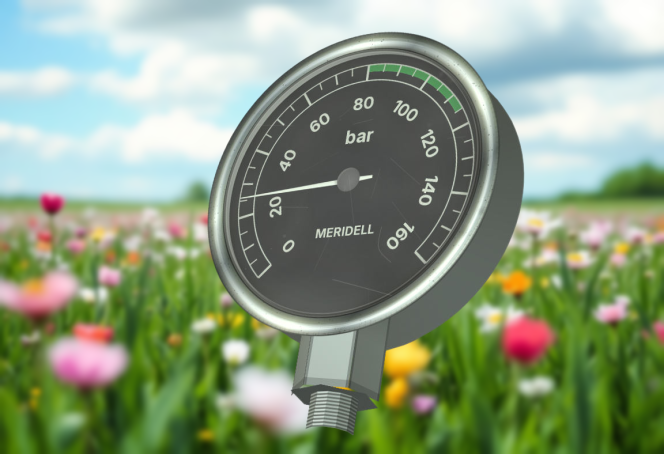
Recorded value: 25
